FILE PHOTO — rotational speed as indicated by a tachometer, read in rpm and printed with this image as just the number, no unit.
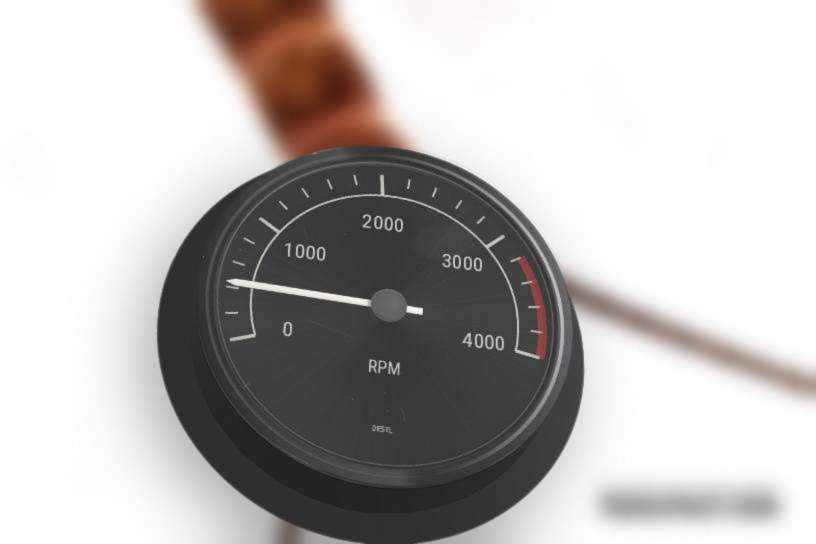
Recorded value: 400
